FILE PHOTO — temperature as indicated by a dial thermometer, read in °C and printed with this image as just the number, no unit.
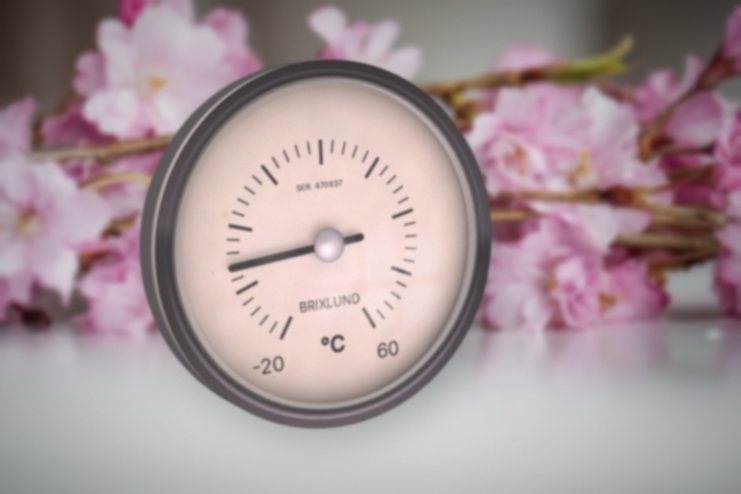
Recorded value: -6
